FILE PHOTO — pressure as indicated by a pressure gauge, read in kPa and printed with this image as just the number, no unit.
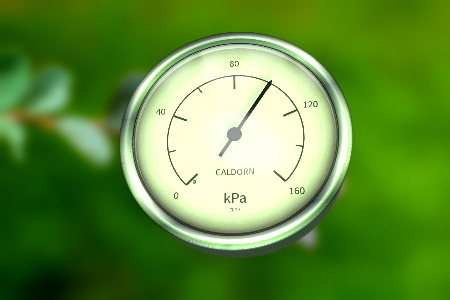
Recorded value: 100
